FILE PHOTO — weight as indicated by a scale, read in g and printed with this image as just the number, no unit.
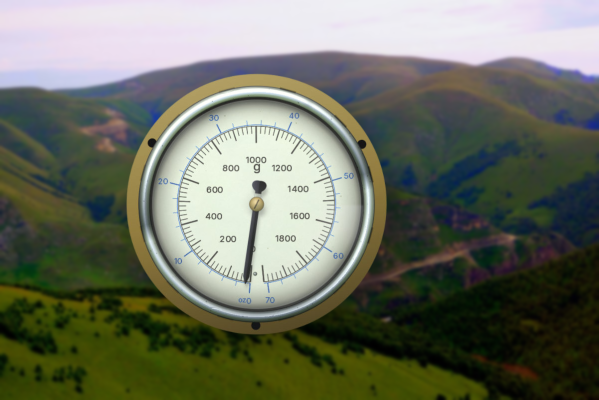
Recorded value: 20
